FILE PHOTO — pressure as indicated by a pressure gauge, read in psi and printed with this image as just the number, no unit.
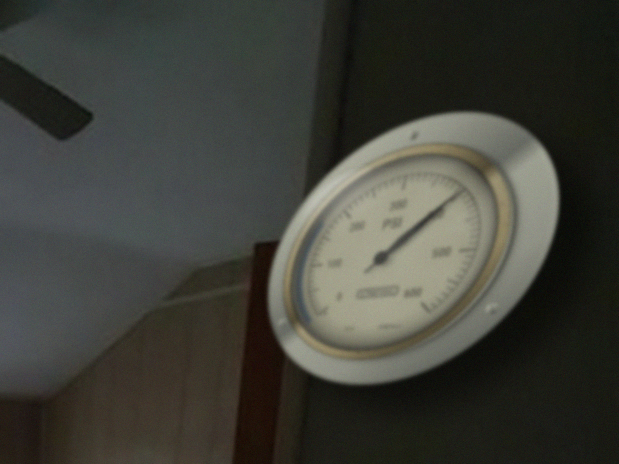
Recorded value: 400
